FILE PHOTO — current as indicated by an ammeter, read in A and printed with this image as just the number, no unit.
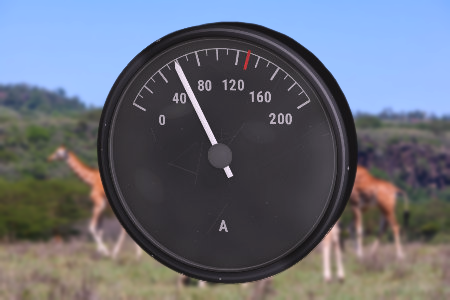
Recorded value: 60
